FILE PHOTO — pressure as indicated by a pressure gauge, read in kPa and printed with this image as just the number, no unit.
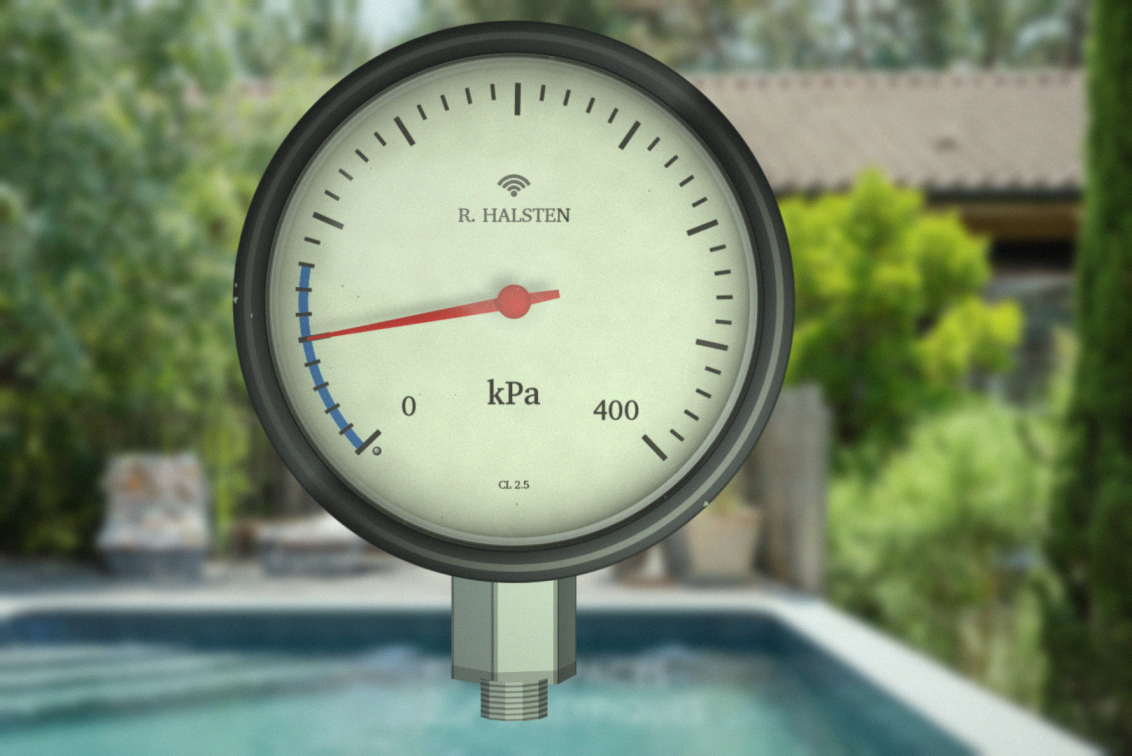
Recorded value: 50
